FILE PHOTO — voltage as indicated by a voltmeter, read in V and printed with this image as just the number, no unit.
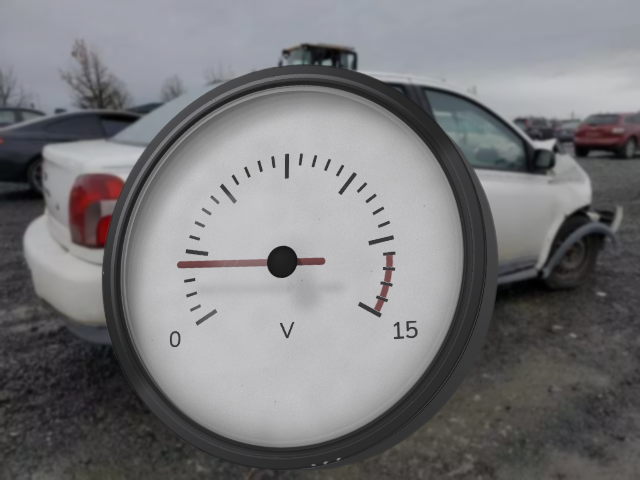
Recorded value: 2
